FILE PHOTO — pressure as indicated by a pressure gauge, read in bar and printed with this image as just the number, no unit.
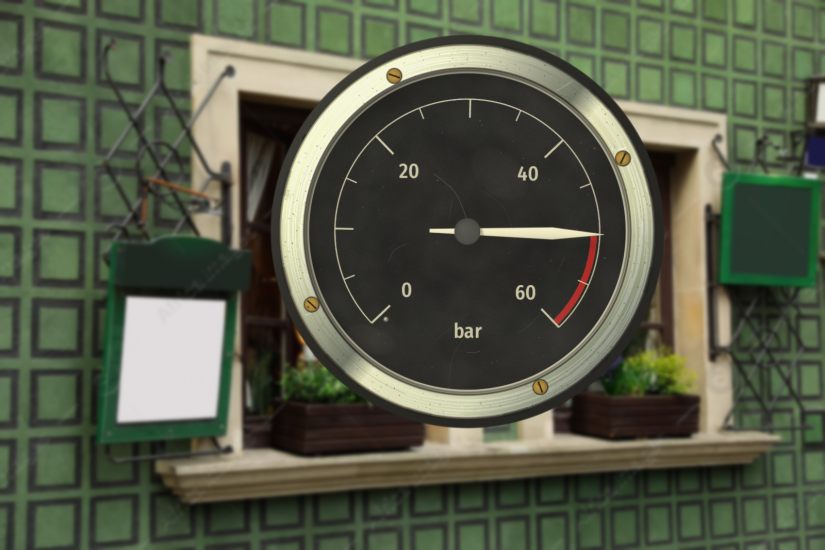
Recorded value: 50
